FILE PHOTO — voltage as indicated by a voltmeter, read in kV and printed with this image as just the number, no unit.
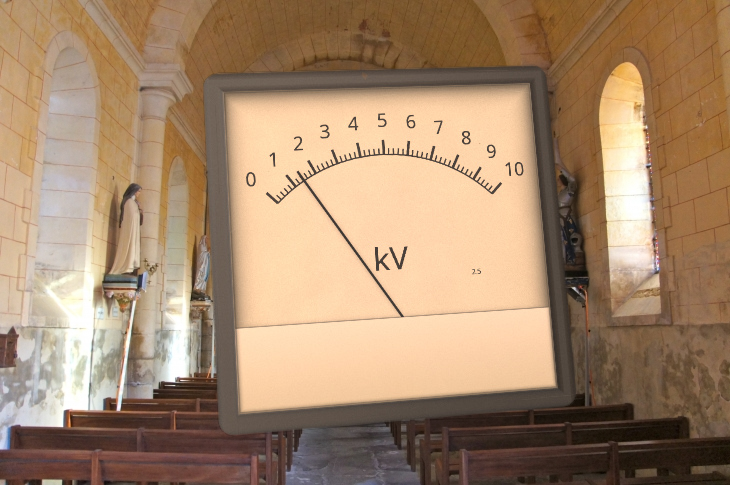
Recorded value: 1.4
